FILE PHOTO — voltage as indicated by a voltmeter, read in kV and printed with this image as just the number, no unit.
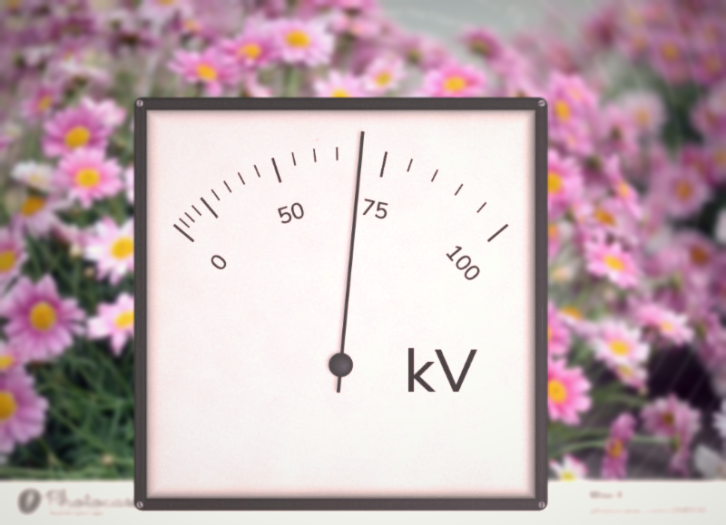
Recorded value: 70
